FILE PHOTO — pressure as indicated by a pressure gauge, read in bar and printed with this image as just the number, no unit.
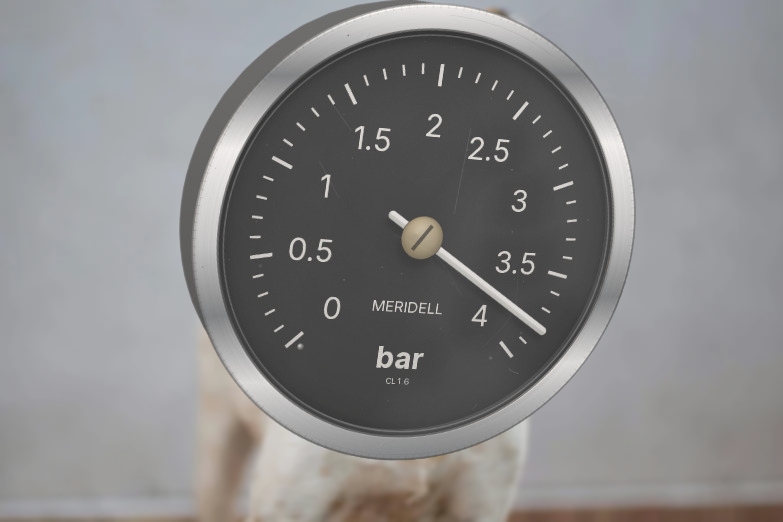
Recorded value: 3.8
